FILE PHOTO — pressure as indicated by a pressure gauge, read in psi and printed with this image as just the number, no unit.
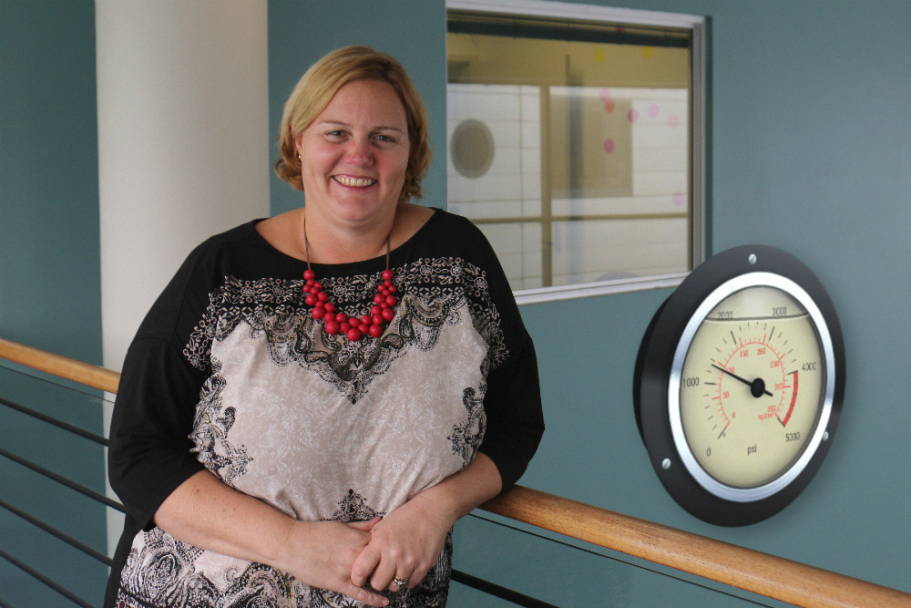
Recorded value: 1300
